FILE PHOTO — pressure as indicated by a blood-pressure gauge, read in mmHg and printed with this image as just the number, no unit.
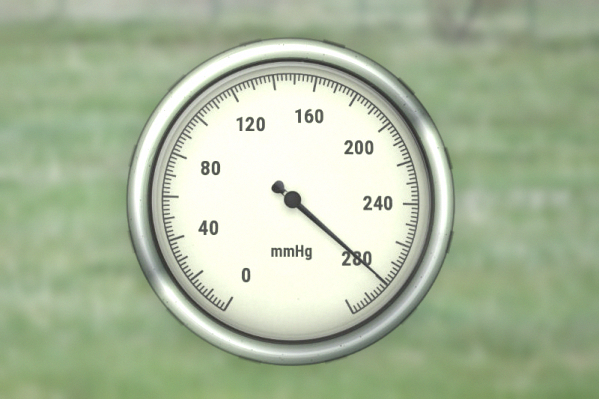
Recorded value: 280
